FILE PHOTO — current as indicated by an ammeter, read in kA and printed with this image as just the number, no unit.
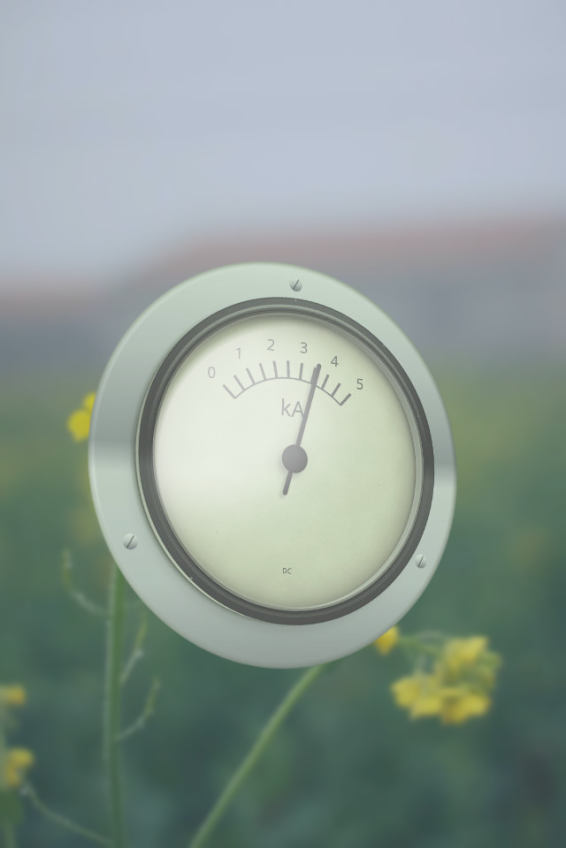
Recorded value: 3.5
